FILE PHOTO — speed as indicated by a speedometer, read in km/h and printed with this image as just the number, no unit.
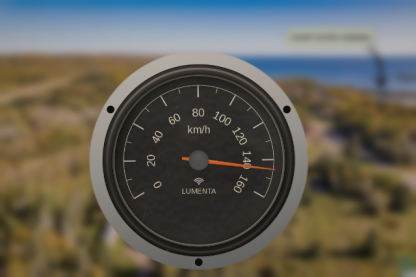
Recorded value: 145
